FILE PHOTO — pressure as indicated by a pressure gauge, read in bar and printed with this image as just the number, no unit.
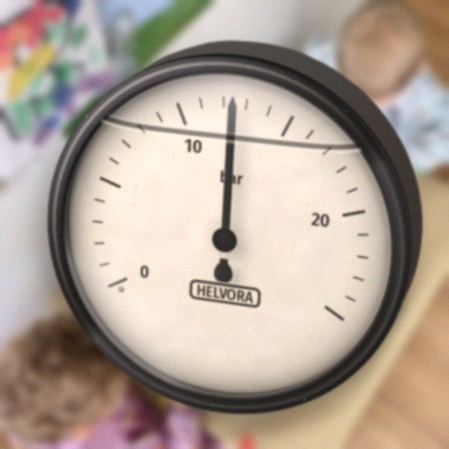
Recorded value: 12.5
